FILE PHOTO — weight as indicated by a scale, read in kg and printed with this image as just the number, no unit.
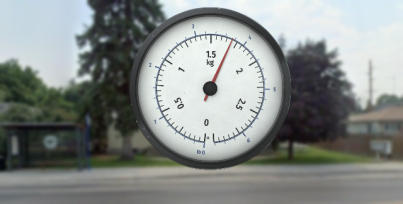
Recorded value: 1.7
